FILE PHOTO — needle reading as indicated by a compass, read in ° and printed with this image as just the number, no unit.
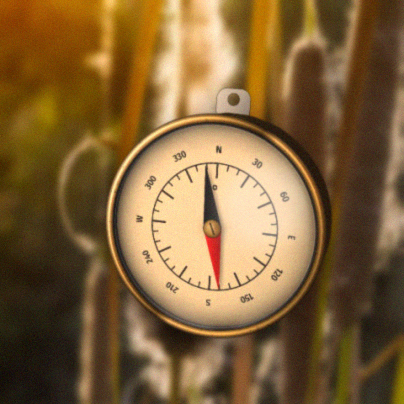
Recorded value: 170
